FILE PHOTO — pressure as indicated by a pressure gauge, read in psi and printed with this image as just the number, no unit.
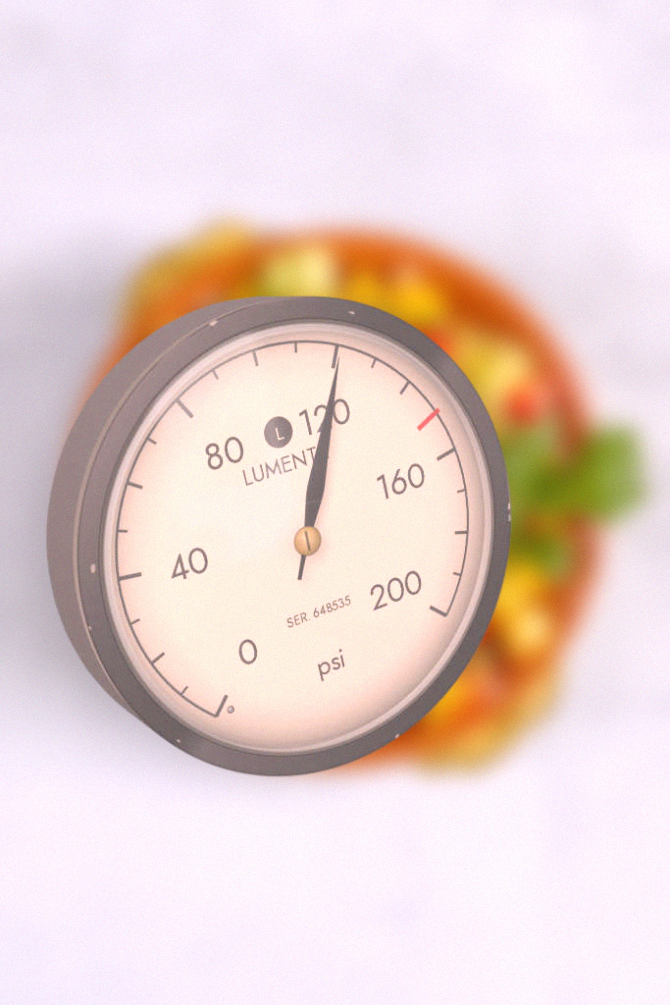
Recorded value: 120
